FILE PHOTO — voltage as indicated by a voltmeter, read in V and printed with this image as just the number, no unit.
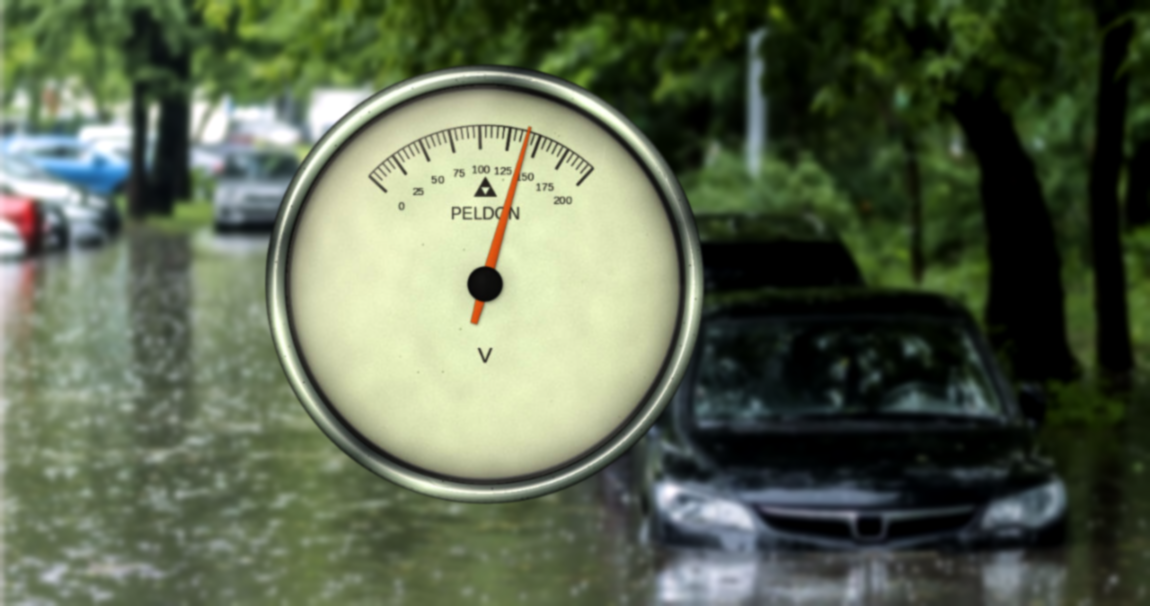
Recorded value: 140
